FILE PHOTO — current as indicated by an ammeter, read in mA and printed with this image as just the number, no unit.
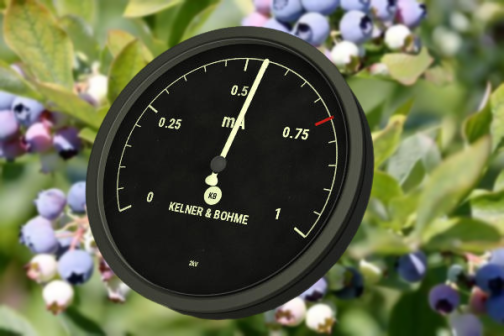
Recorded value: 0.55
